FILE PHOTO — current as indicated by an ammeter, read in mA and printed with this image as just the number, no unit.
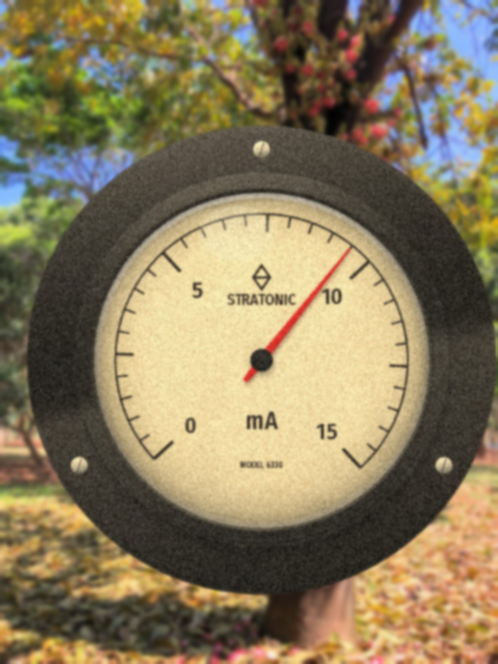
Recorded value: 9.5
